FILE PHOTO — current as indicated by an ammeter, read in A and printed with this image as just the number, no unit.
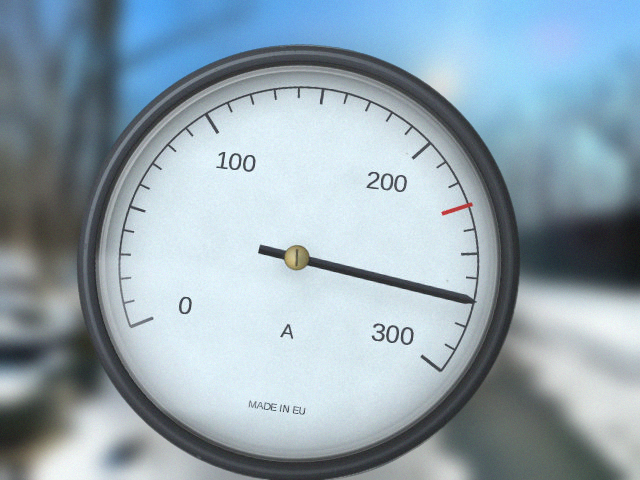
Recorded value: 270
